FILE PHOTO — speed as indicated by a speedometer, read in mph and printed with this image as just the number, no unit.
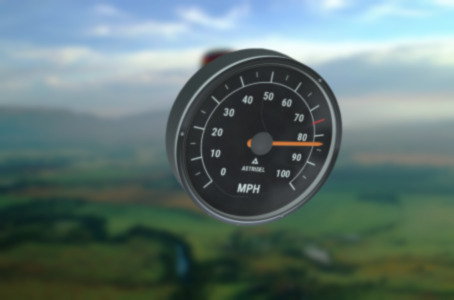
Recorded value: 82.5
